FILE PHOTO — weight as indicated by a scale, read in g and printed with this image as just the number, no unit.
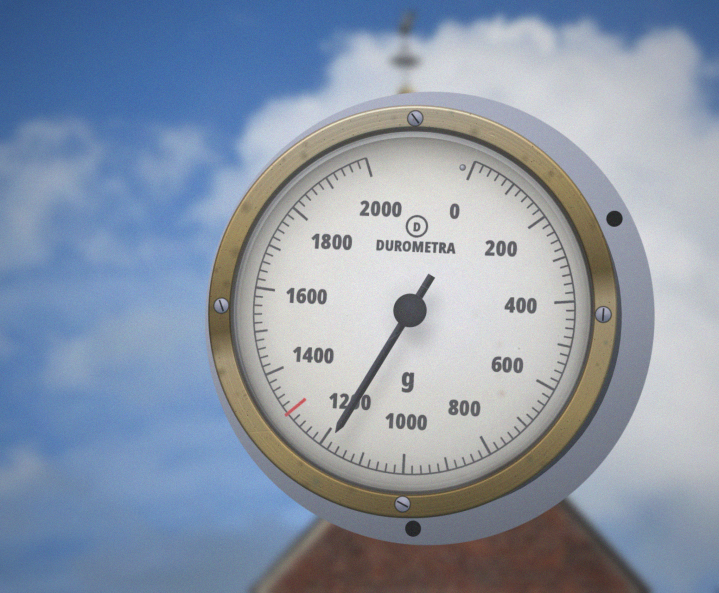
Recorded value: 1180
